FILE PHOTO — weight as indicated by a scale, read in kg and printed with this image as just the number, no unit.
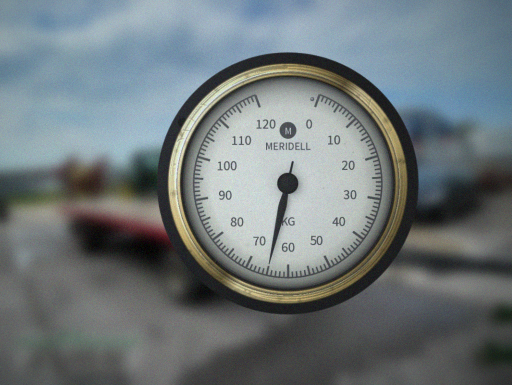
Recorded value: 65
